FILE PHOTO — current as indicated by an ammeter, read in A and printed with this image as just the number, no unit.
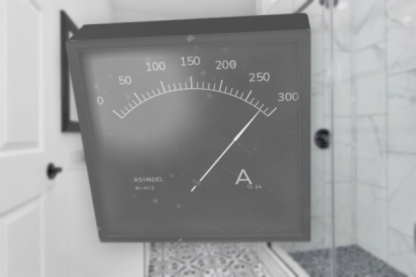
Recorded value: 280
